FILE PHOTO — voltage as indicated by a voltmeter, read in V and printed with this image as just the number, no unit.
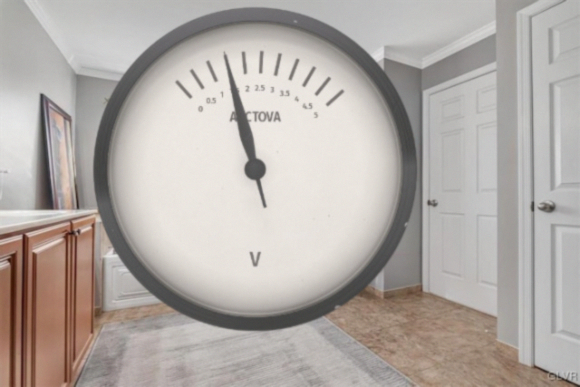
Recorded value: 1.5
